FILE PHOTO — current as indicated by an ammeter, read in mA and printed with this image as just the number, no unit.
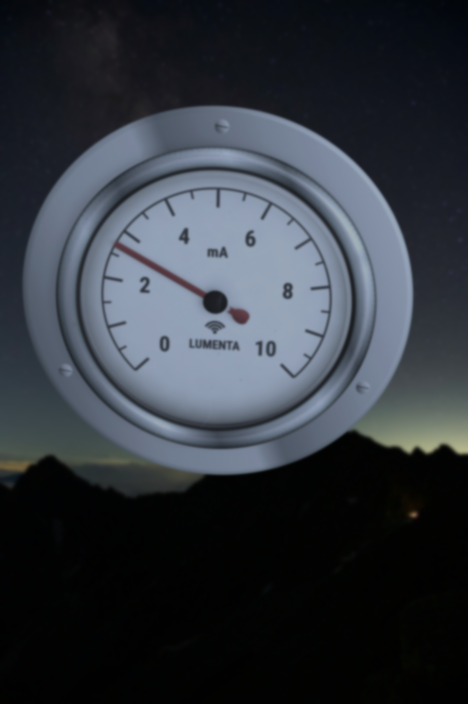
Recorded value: 2.75
